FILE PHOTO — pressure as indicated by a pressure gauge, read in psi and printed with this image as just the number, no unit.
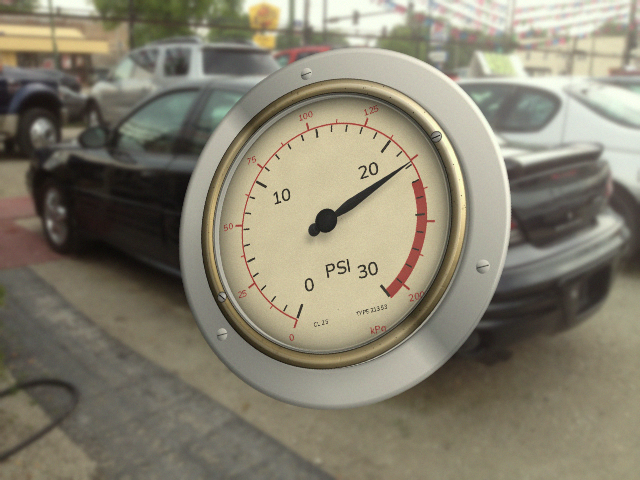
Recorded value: 22
